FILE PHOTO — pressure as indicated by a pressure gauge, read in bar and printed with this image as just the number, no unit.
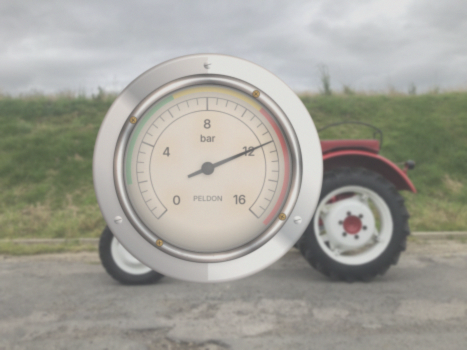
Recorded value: 12
